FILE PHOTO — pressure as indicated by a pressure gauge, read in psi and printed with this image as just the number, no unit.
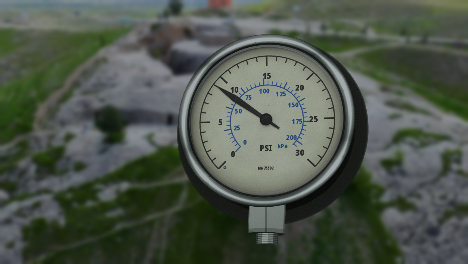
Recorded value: 9
